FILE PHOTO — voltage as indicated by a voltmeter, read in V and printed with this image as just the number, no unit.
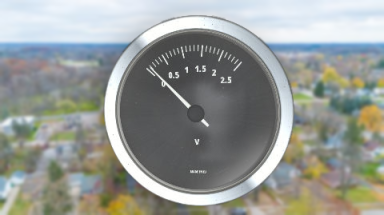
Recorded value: 0.1
